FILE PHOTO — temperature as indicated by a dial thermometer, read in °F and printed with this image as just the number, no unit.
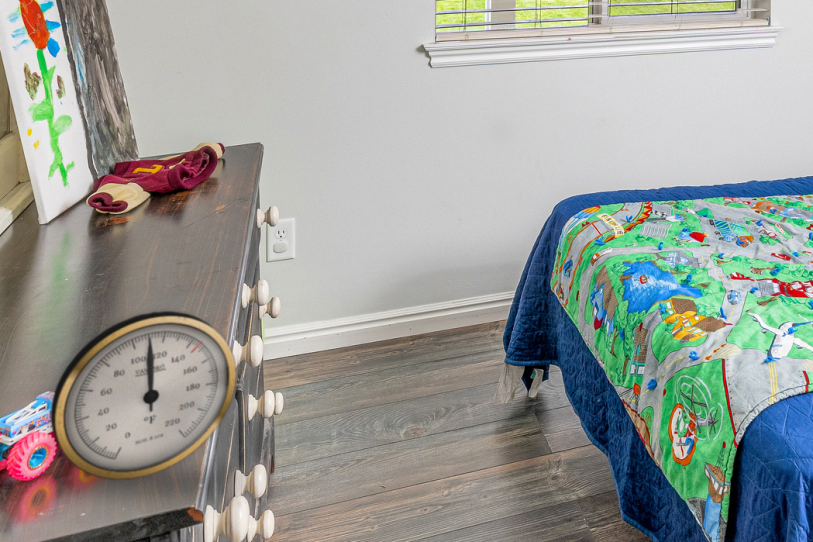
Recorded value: 110
